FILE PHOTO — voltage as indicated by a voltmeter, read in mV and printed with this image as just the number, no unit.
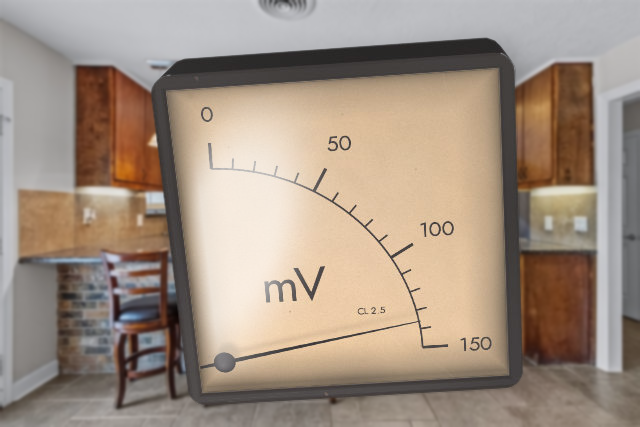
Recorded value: 135
